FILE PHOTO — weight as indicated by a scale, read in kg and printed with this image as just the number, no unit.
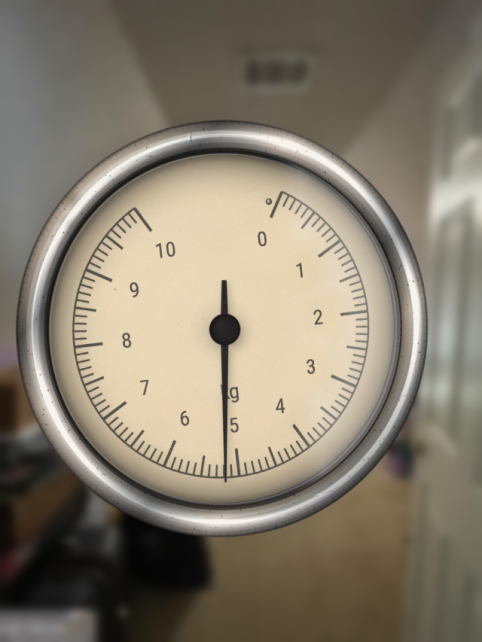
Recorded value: 5.2
